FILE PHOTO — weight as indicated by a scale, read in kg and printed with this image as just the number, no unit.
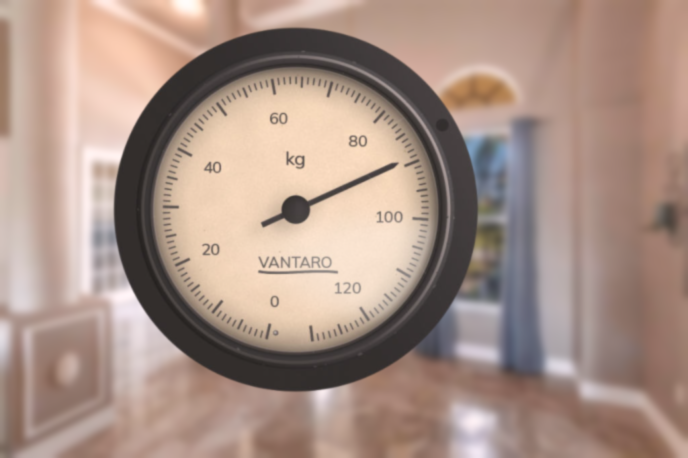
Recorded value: 89
